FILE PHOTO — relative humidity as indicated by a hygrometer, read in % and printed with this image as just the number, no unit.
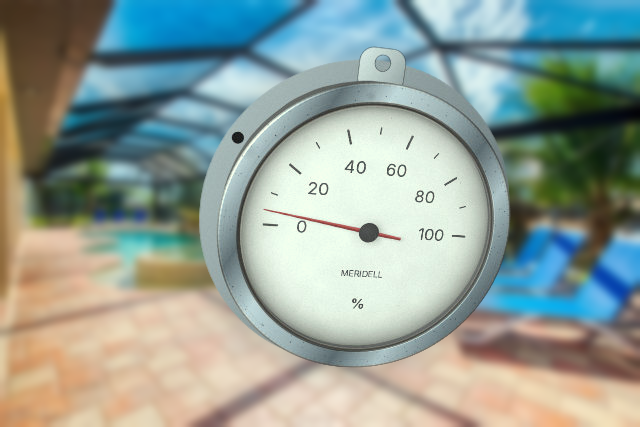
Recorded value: 5
